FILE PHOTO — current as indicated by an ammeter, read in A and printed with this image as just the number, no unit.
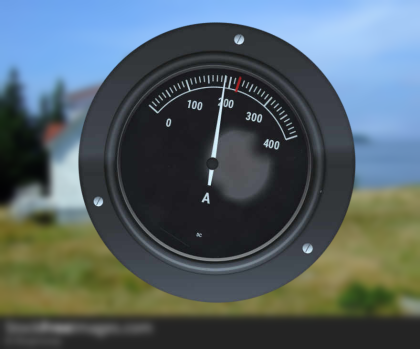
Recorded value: 190
